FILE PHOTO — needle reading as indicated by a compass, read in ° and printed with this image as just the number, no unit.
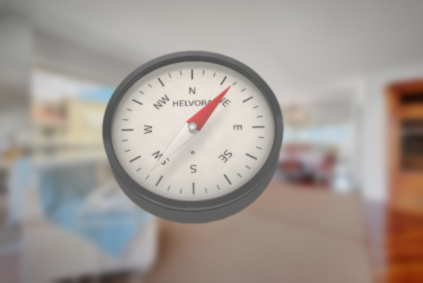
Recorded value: 40
